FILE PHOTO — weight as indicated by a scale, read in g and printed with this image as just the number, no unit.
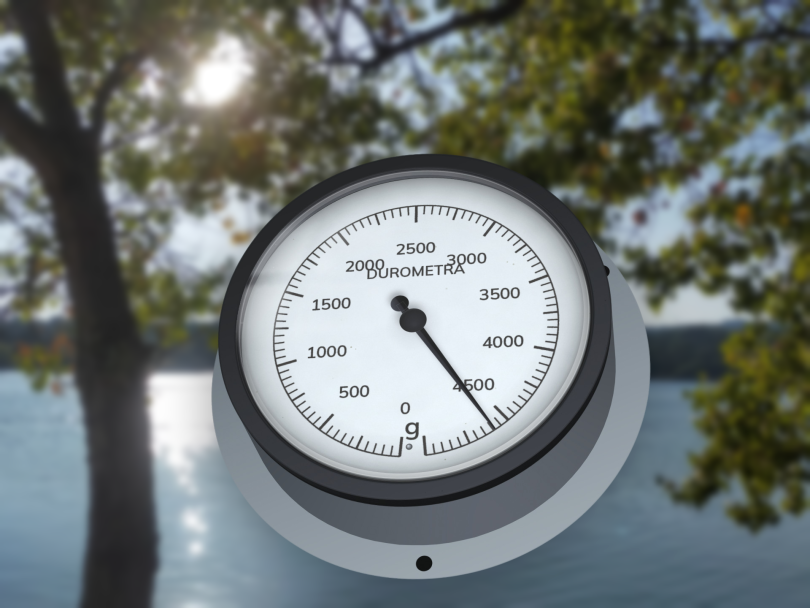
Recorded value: 4600
